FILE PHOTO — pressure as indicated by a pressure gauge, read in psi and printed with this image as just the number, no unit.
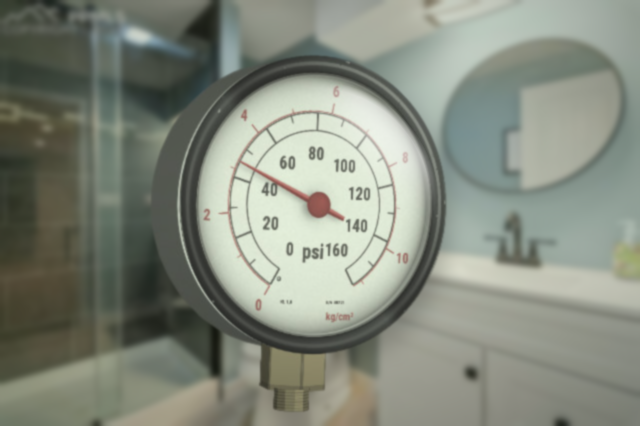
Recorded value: 45
